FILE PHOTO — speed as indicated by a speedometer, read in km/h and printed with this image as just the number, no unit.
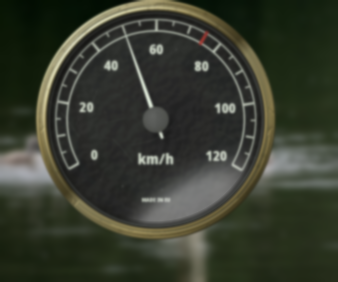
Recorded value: 50
